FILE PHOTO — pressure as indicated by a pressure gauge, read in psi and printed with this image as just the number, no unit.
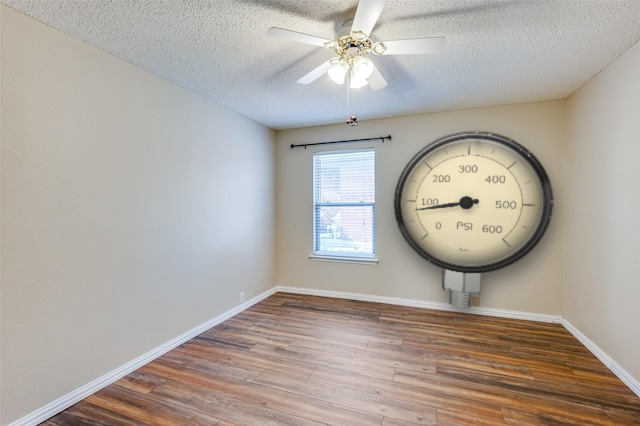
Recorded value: 75
